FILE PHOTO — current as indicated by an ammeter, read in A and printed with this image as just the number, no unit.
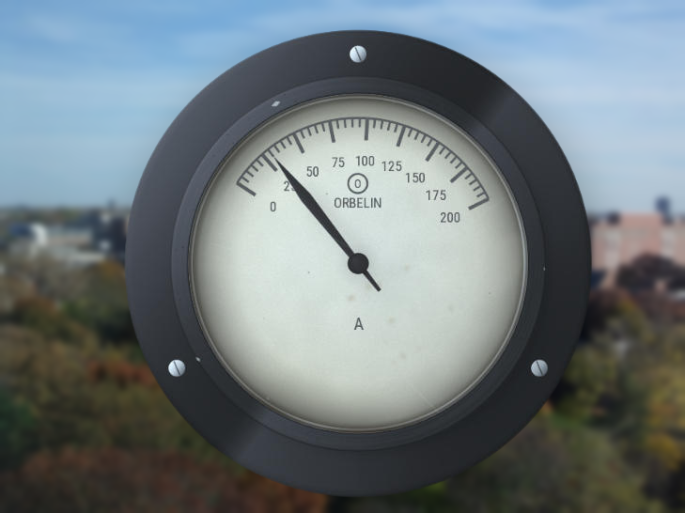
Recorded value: 30
